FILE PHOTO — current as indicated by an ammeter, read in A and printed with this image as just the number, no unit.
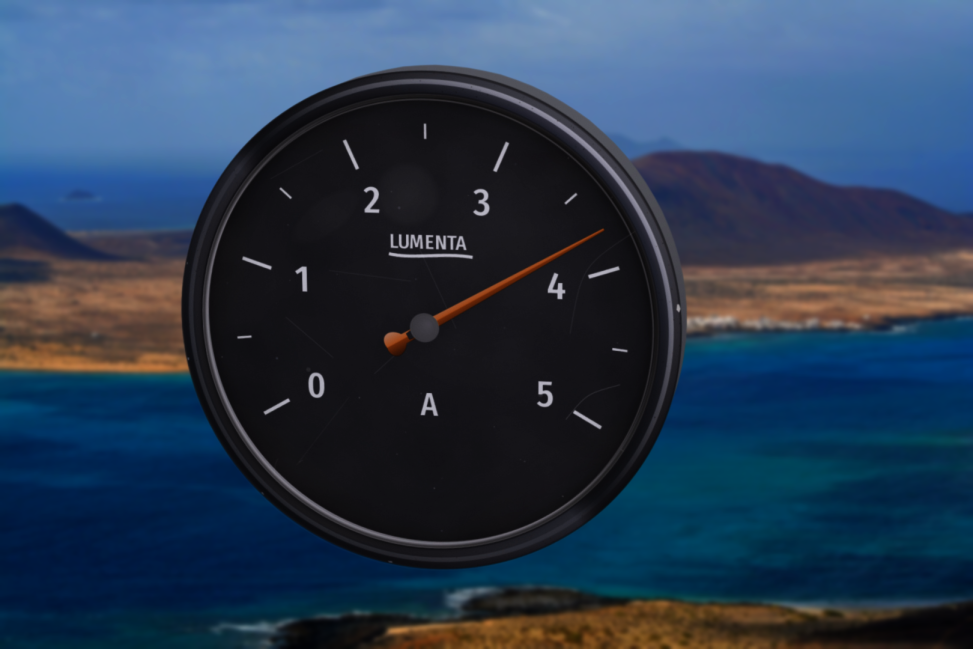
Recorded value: 3.75
